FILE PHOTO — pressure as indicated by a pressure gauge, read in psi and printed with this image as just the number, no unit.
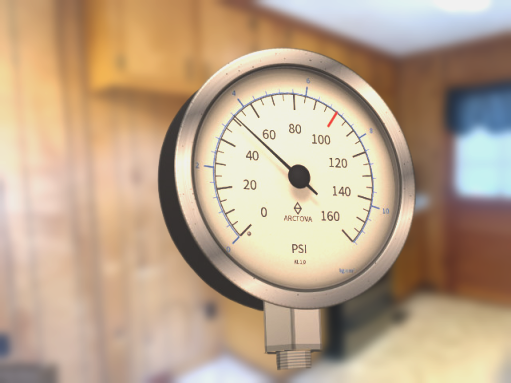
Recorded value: 50
